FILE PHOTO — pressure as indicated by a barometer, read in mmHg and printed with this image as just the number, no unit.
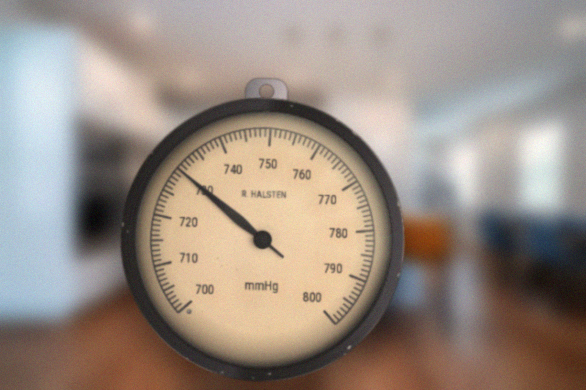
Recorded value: 730
